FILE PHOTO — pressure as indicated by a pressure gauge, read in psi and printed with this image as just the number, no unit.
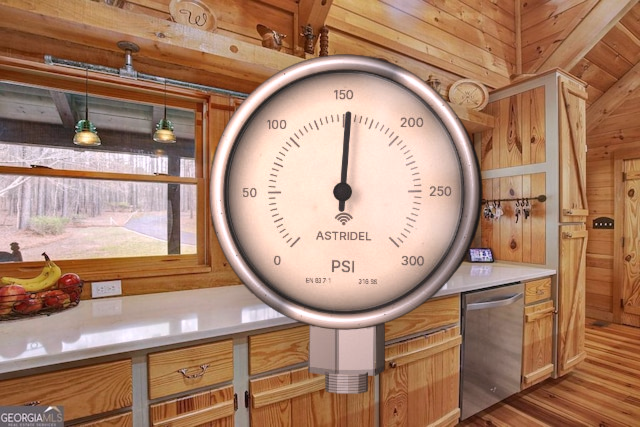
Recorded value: 155
